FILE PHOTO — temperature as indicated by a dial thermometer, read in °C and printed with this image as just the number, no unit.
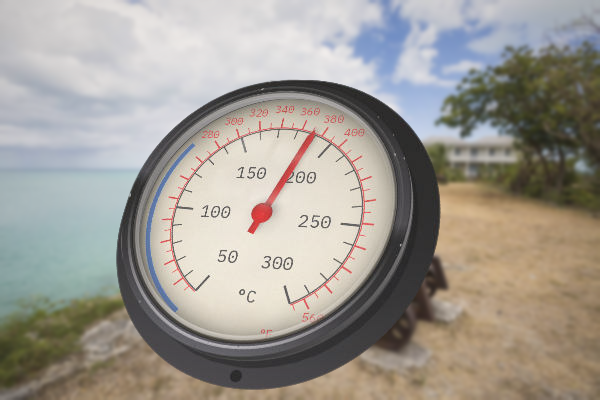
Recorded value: 190
